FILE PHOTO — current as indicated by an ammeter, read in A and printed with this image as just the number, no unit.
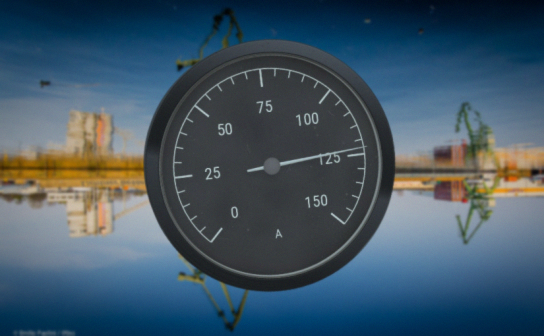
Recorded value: 122.5
